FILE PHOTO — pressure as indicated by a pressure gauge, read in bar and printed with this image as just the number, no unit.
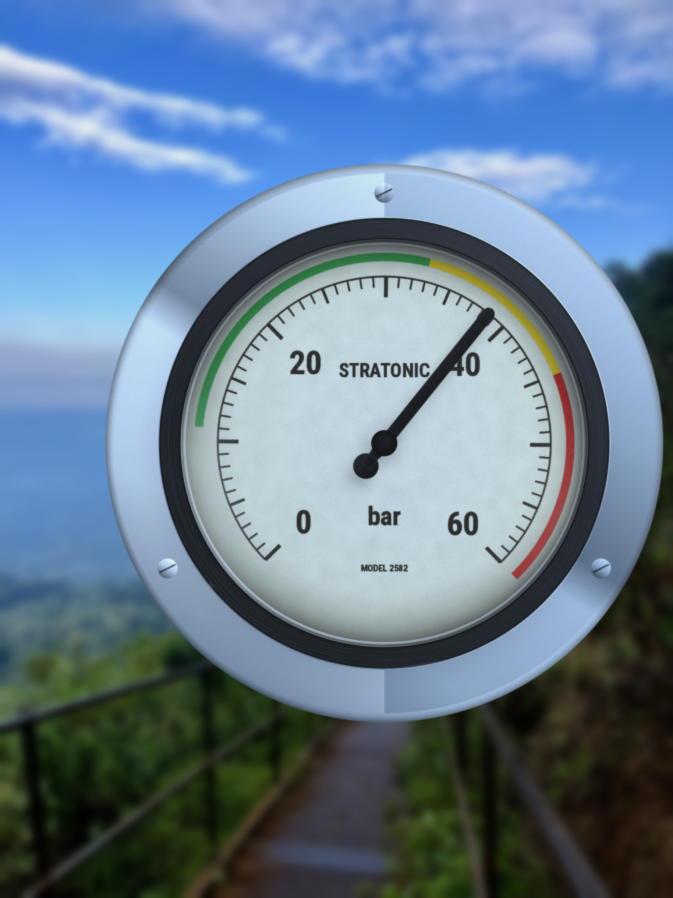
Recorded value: 38.5
